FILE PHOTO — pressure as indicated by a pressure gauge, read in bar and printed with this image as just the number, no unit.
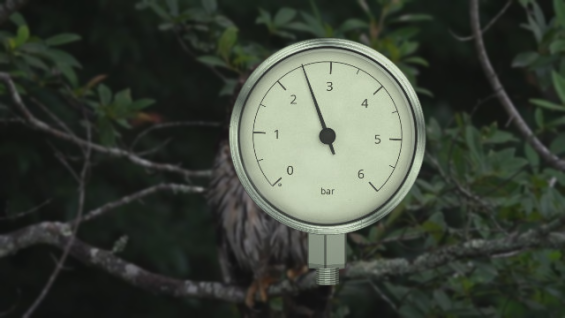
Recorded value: 2.5
